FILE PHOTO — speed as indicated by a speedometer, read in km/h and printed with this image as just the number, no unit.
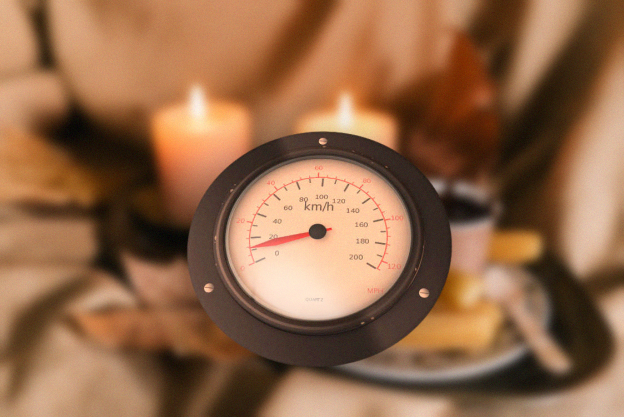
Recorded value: 10
